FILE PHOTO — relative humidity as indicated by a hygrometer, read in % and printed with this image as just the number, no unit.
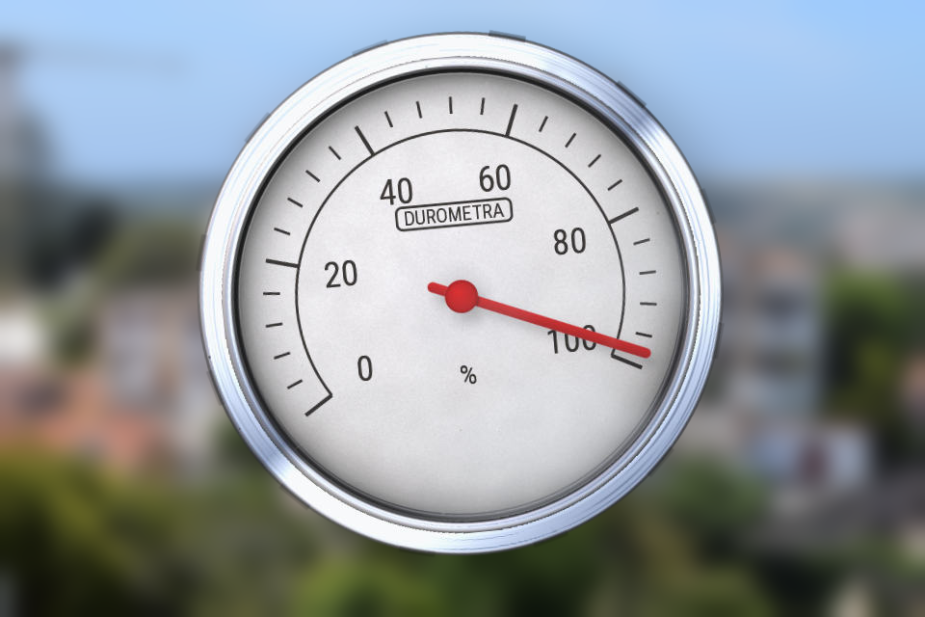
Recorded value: 98
